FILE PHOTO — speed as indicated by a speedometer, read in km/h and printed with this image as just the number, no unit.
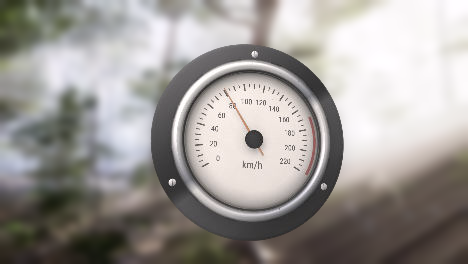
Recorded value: 80
